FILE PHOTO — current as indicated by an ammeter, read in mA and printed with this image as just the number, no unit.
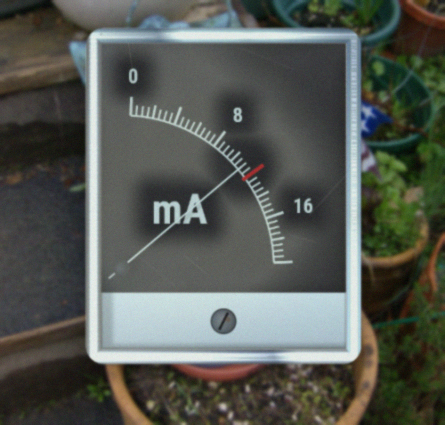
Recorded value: 11
